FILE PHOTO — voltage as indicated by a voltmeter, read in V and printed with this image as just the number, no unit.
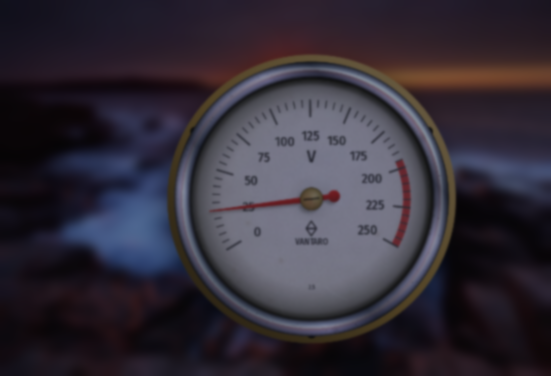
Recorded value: 25
